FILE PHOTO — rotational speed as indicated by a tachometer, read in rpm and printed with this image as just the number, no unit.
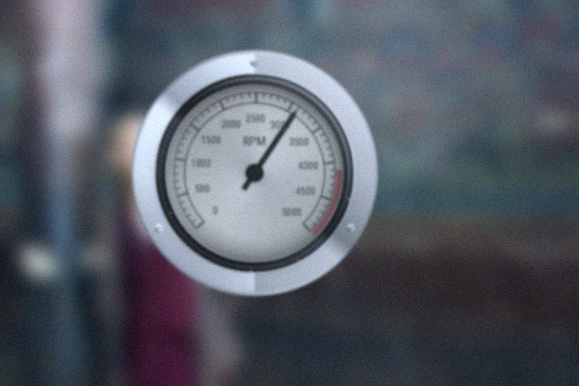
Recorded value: 3100
